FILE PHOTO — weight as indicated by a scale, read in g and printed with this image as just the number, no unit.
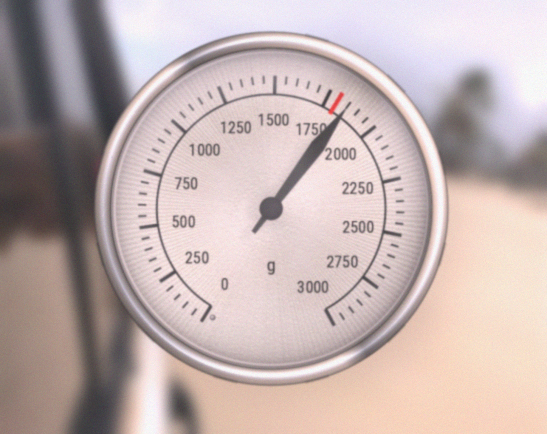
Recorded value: 1850
